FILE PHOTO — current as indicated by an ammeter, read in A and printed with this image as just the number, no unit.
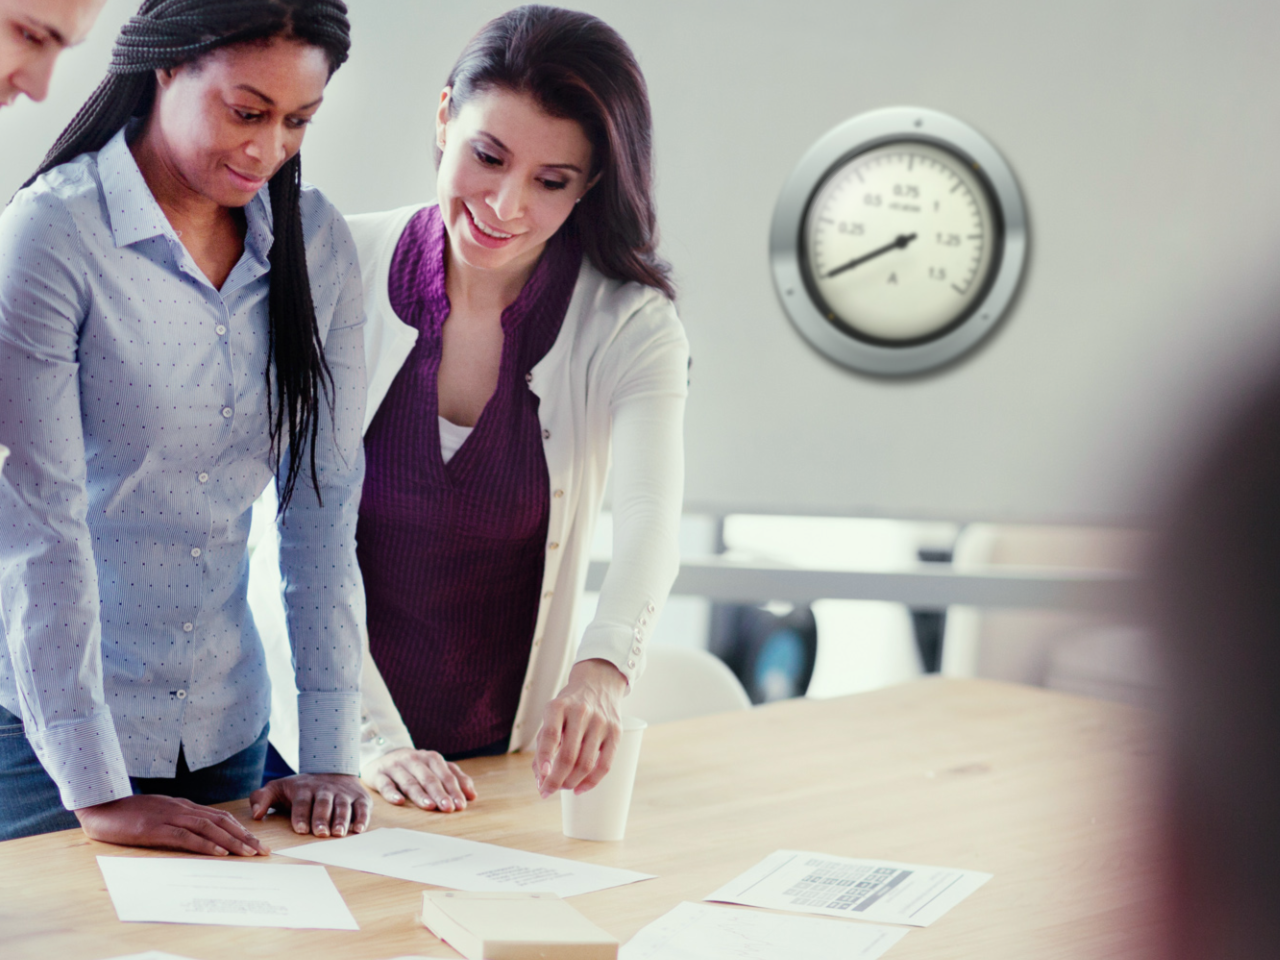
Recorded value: 0
